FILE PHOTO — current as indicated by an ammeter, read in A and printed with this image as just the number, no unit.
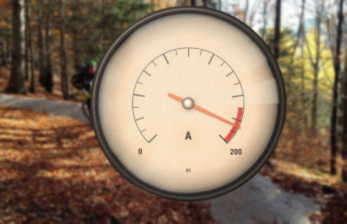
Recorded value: 185
